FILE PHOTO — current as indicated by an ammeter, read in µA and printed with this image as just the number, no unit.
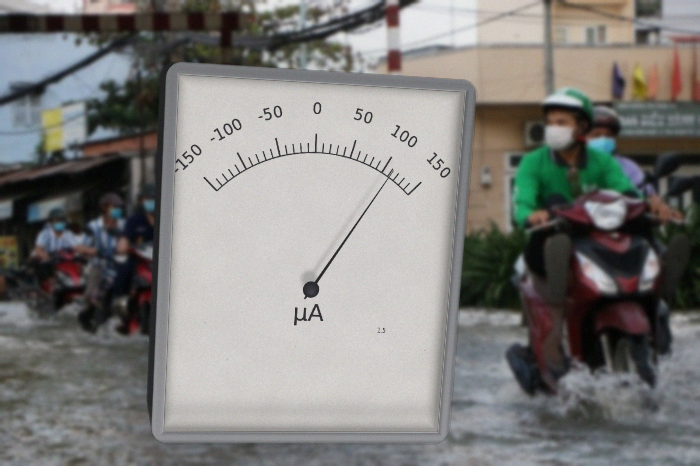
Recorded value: 110
